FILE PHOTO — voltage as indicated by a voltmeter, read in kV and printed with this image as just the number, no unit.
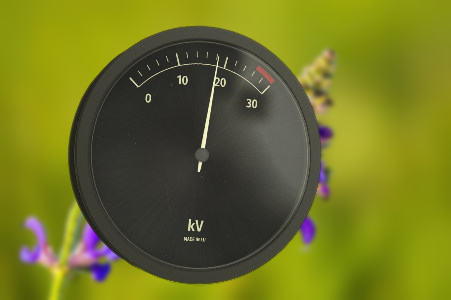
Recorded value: 18
